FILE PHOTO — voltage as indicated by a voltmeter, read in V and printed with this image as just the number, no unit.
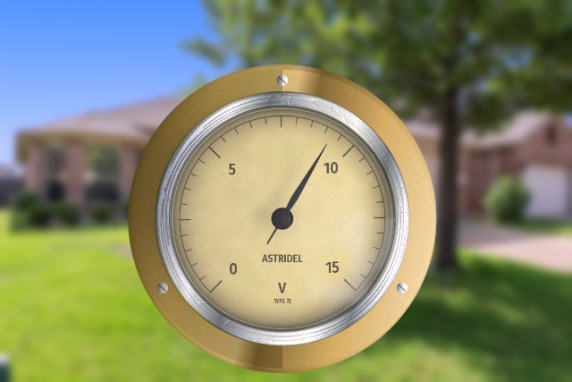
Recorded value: 9.25
